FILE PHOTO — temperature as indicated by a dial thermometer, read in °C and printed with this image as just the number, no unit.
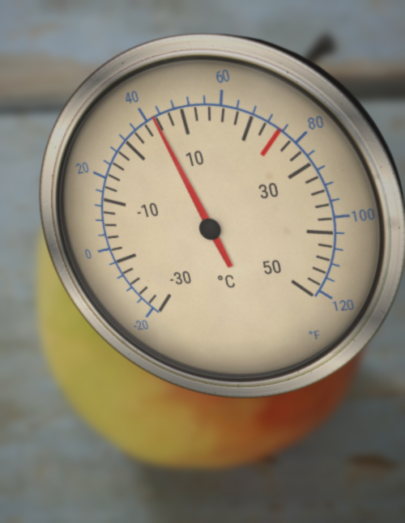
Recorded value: 6
